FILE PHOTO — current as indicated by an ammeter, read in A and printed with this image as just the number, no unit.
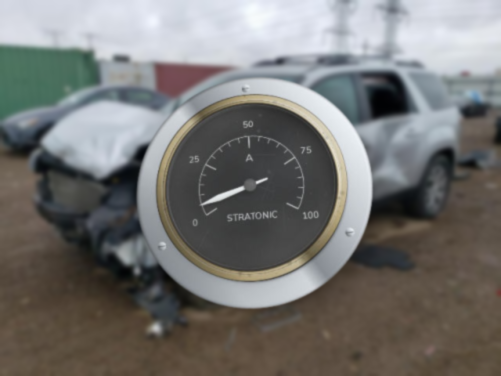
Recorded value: 5
